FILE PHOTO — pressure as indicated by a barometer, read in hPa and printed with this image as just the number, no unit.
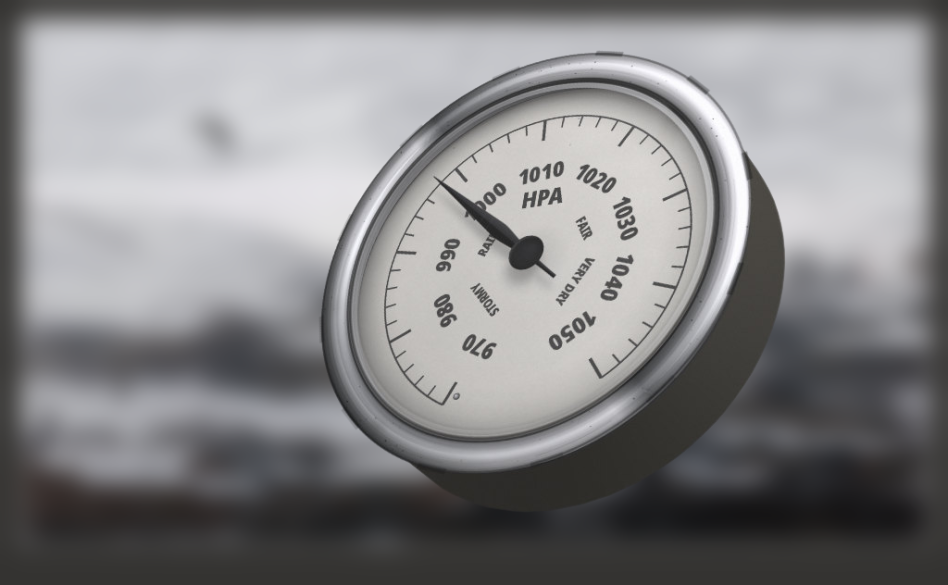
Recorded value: 998
